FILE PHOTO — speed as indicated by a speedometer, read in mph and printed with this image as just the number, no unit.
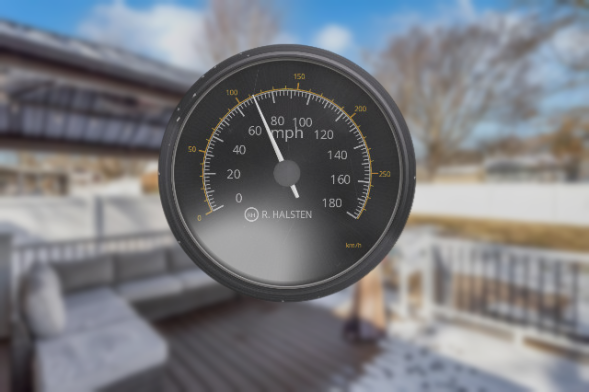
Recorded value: 70
